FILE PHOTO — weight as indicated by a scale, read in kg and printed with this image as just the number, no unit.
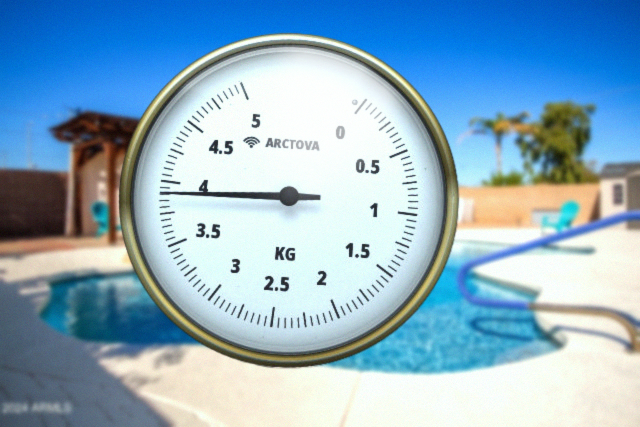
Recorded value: 3.9
